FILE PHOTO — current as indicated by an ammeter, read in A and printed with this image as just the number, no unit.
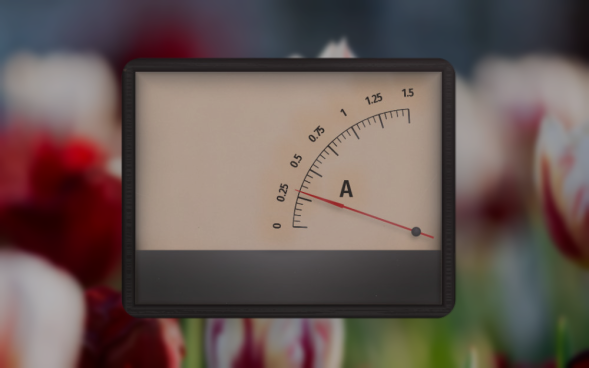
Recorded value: 0.3
